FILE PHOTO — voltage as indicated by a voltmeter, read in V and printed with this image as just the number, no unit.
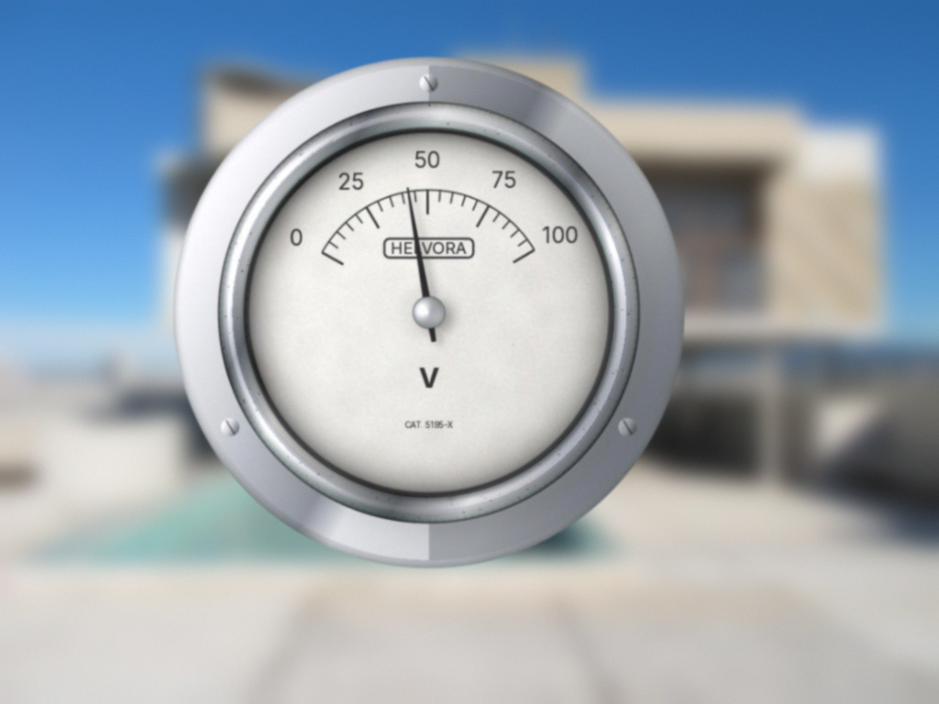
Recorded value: 42.5
